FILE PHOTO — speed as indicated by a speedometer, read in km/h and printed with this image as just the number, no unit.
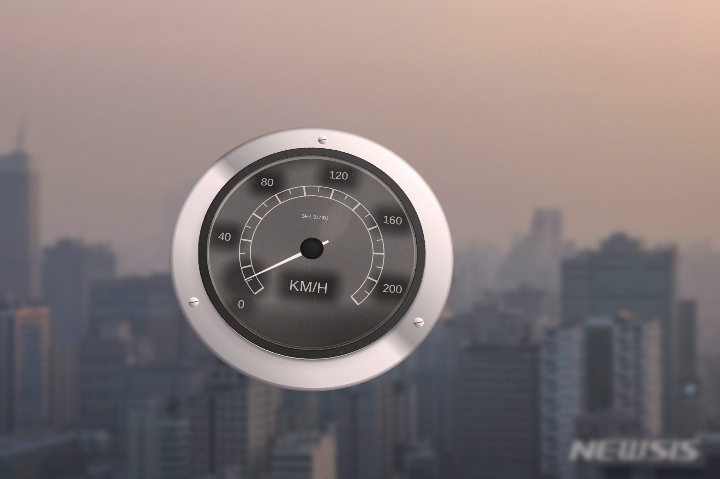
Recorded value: 10
